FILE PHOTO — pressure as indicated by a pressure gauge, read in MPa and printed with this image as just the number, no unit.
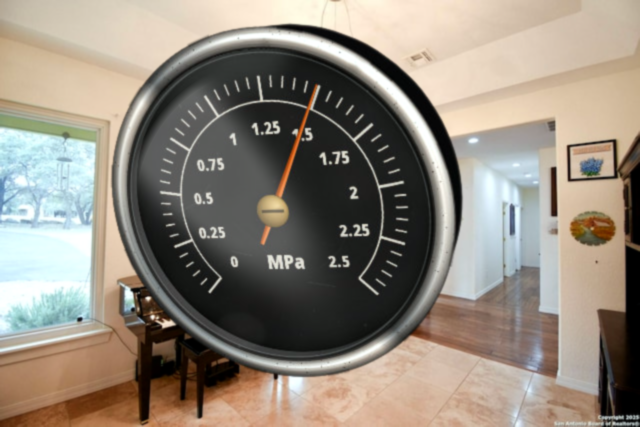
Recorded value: 1.5
